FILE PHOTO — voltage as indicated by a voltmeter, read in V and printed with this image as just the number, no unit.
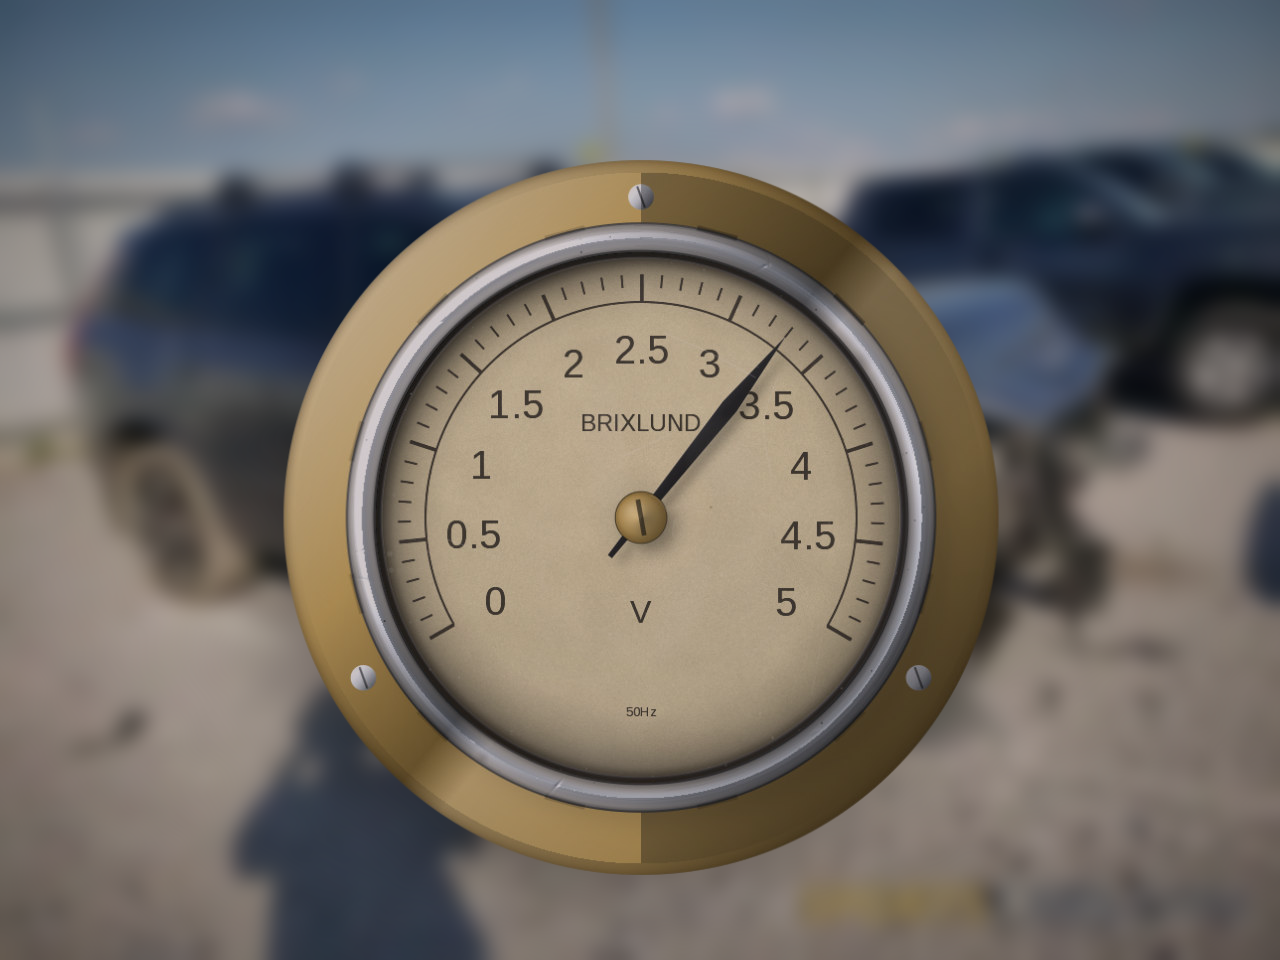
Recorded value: 3.3
